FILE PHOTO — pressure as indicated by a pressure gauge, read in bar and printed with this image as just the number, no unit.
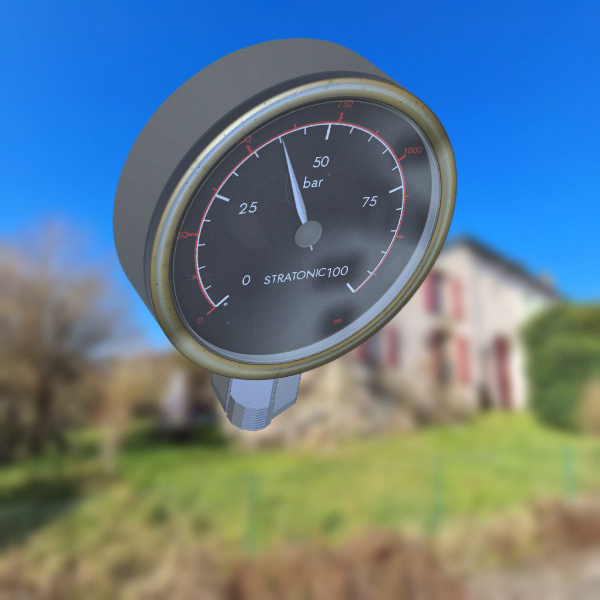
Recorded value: 40
